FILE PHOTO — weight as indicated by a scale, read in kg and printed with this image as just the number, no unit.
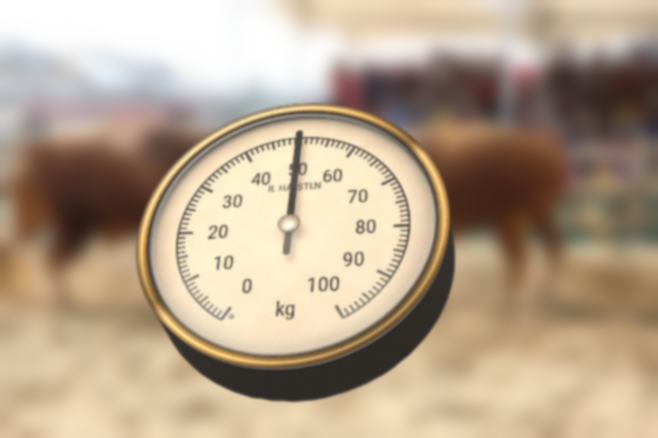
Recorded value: 50
